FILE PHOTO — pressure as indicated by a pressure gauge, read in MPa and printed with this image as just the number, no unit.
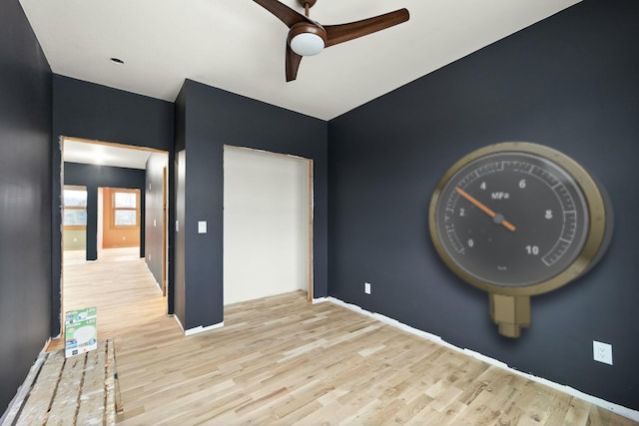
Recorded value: 3
